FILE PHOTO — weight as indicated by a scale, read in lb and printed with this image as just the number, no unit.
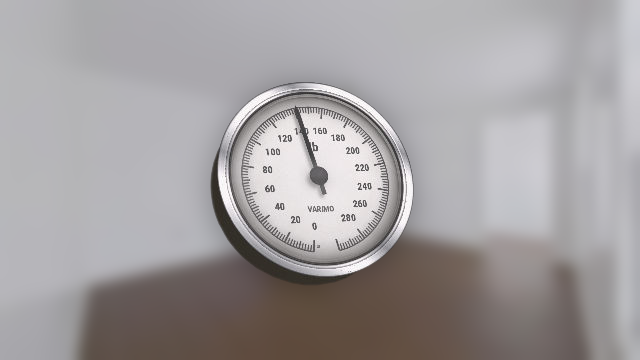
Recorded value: 140
